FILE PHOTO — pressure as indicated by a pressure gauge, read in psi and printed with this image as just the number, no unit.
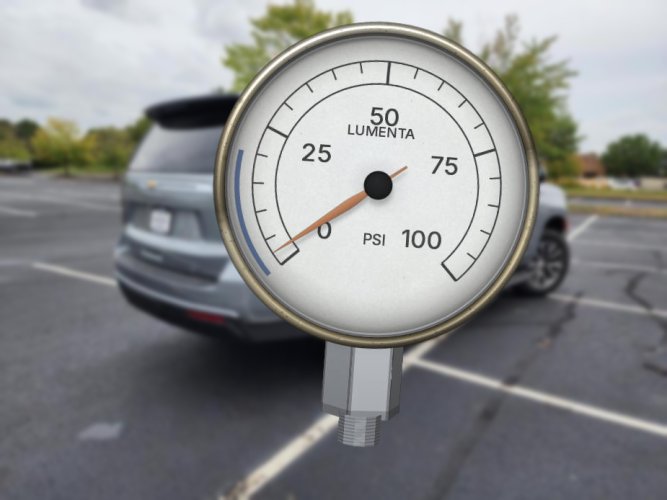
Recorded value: 2.5
